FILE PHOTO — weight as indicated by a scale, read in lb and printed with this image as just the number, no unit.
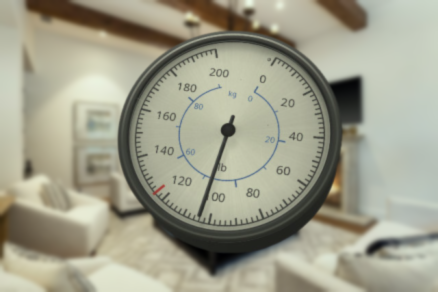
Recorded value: 104
